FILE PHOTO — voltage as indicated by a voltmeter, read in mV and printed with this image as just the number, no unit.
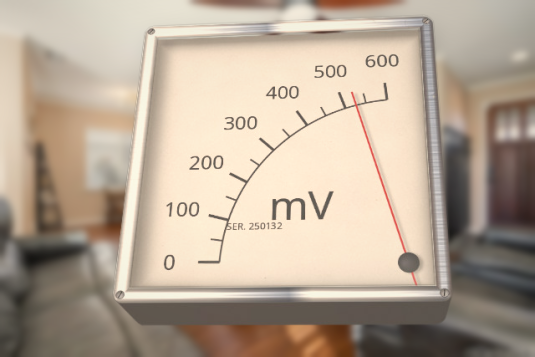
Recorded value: 525
